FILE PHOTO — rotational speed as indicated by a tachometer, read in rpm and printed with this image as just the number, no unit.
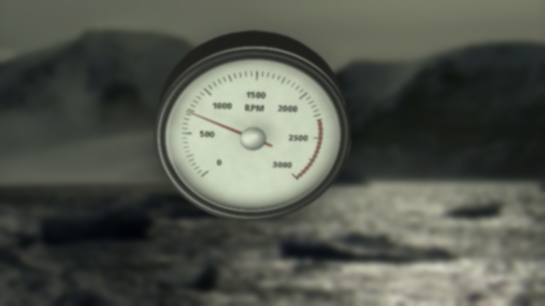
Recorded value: 750
